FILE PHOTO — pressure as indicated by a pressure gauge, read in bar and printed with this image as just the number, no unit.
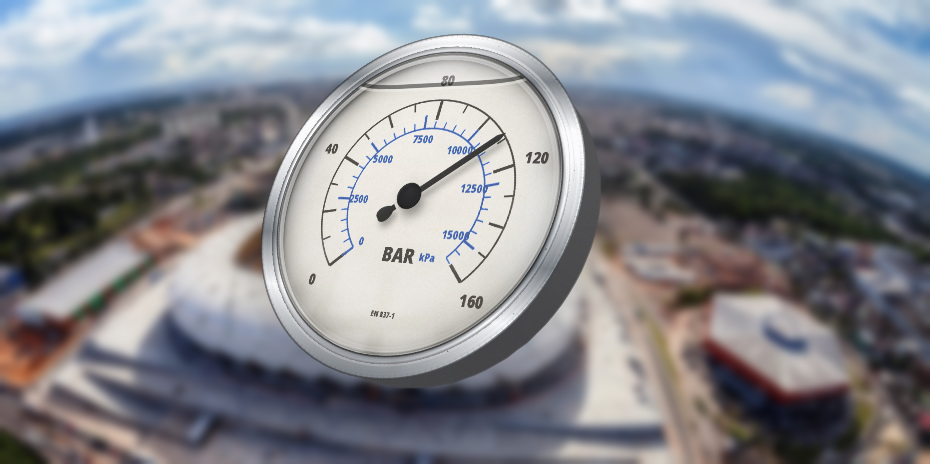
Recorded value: 110
